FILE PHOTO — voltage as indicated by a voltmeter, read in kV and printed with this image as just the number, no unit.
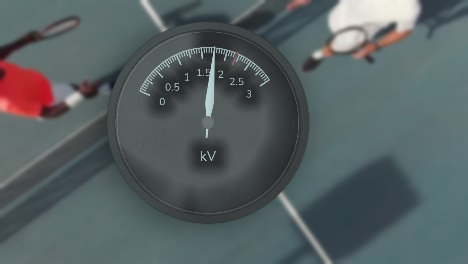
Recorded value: 1.75
